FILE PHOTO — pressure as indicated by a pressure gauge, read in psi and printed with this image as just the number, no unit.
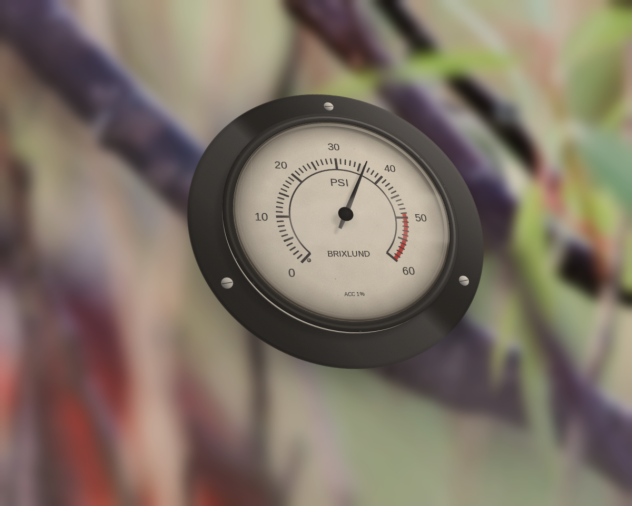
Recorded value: 36
